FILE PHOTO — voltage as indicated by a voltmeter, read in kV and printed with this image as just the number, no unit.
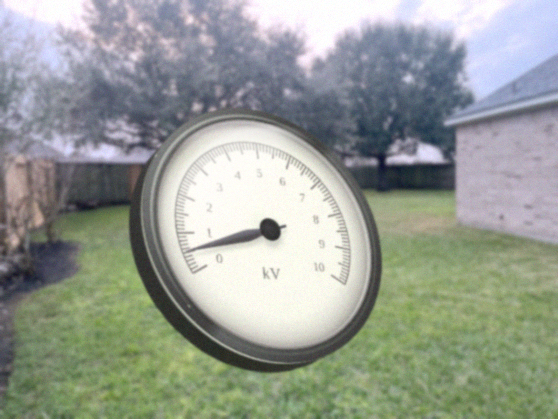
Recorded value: 0.5
